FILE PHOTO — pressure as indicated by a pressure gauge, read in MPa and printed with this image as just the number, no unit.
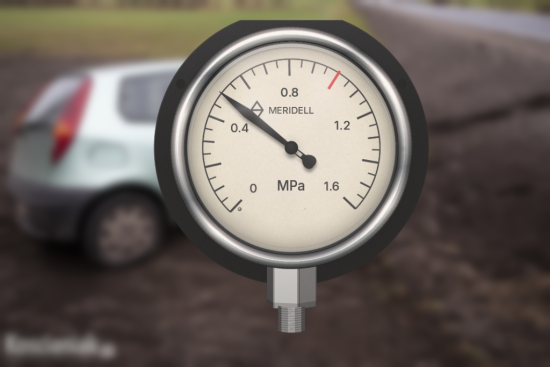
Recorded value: 0.5
